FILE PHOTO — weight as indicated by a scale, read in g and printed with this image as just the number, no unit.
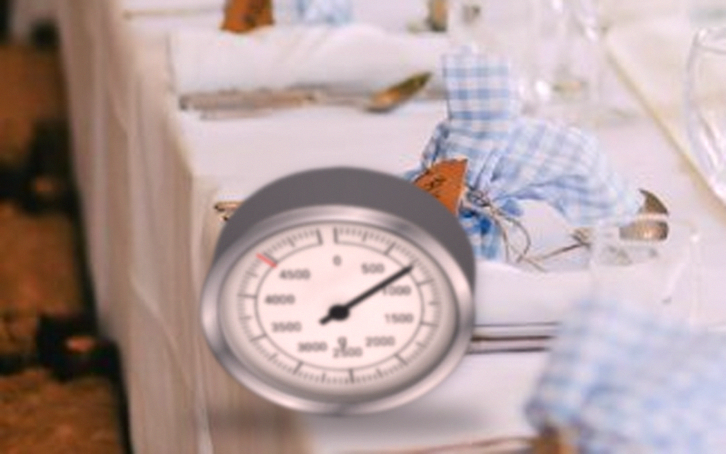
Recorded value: 750
